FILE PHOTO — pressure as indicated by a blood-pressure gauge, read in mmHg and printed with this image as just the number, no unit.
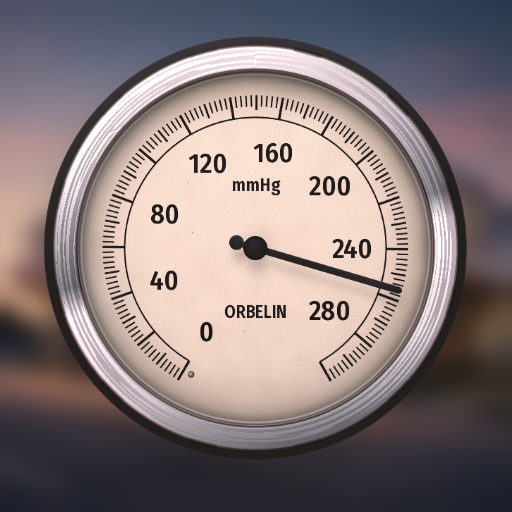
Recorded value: 256
